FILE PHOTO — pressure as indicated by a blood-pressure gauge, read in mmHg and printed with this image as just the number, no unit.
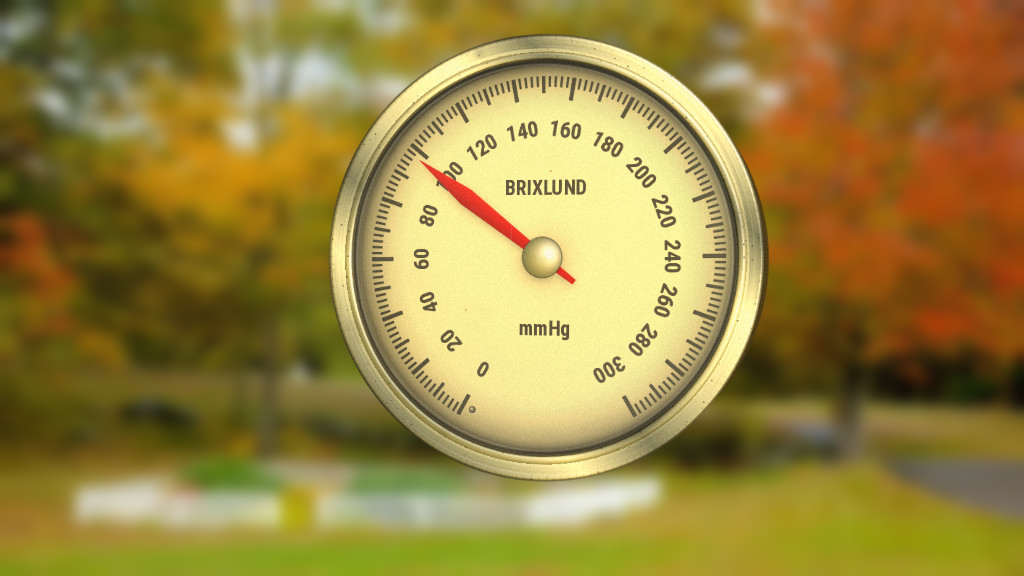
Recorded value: 98
